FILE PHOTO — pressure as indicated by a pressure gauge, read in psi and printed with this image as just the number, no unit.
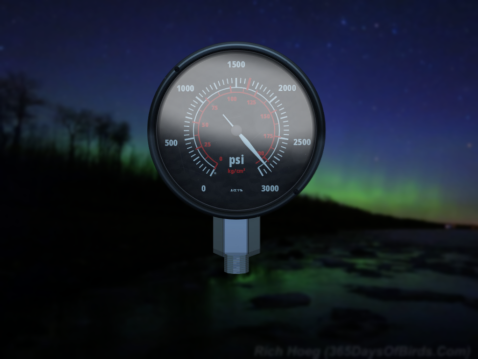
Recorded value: 2900
